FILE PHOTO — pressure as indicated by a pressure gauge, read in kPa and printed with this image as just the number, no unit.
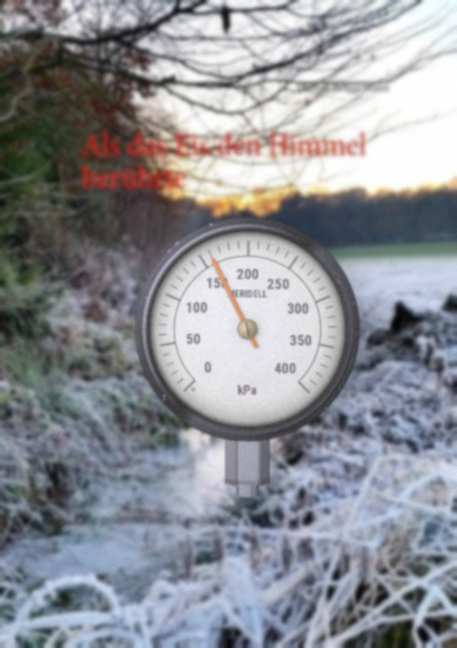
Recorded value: 160
